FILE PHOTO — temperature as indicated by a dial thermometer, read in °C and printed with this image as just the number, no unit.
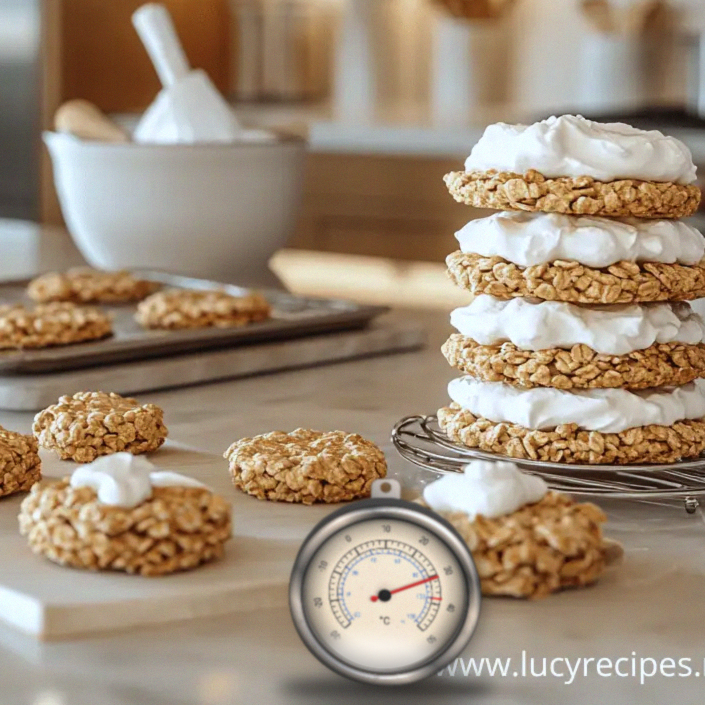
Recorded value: 30
